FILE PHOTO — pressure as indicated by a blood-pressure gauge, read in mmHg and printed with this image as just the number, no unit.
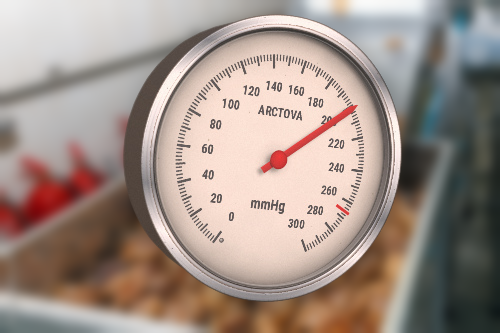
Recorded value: 200
